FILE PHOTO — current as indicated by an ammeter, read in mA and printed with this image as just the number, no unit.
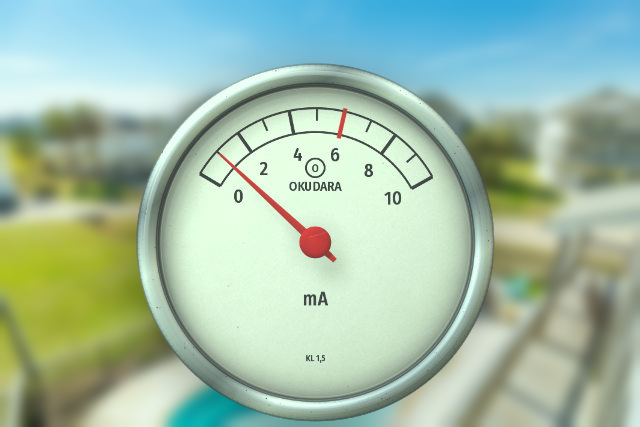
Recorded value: 1
